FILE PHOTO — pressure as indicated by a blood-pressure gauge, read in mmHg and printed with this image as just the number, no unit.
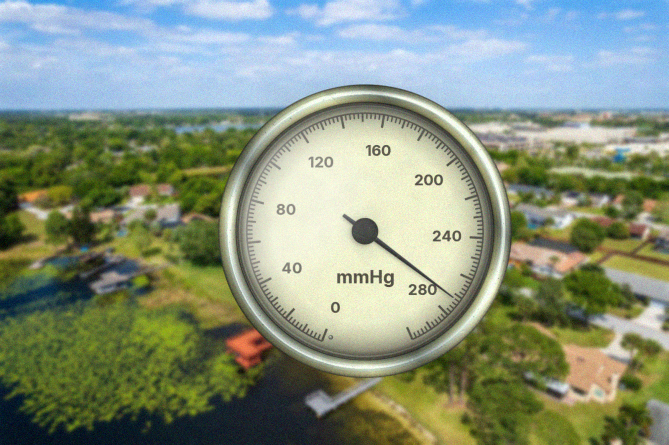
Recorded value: 272
